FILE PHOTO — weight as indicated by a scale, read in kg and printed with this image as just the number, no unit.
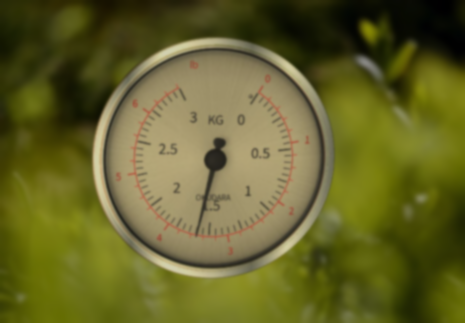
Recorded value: 1.6
